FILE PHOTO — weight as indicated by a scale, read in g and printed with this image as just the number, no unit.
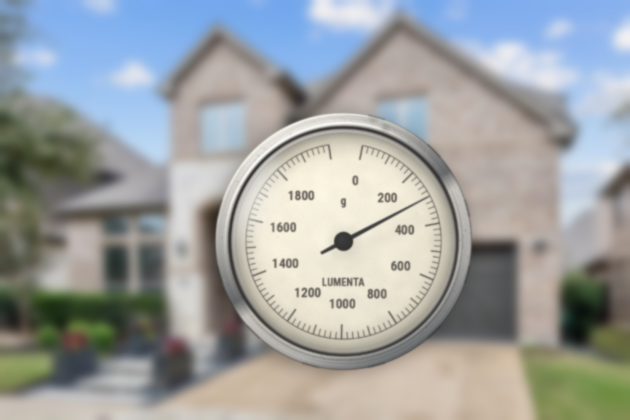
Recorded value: 300
